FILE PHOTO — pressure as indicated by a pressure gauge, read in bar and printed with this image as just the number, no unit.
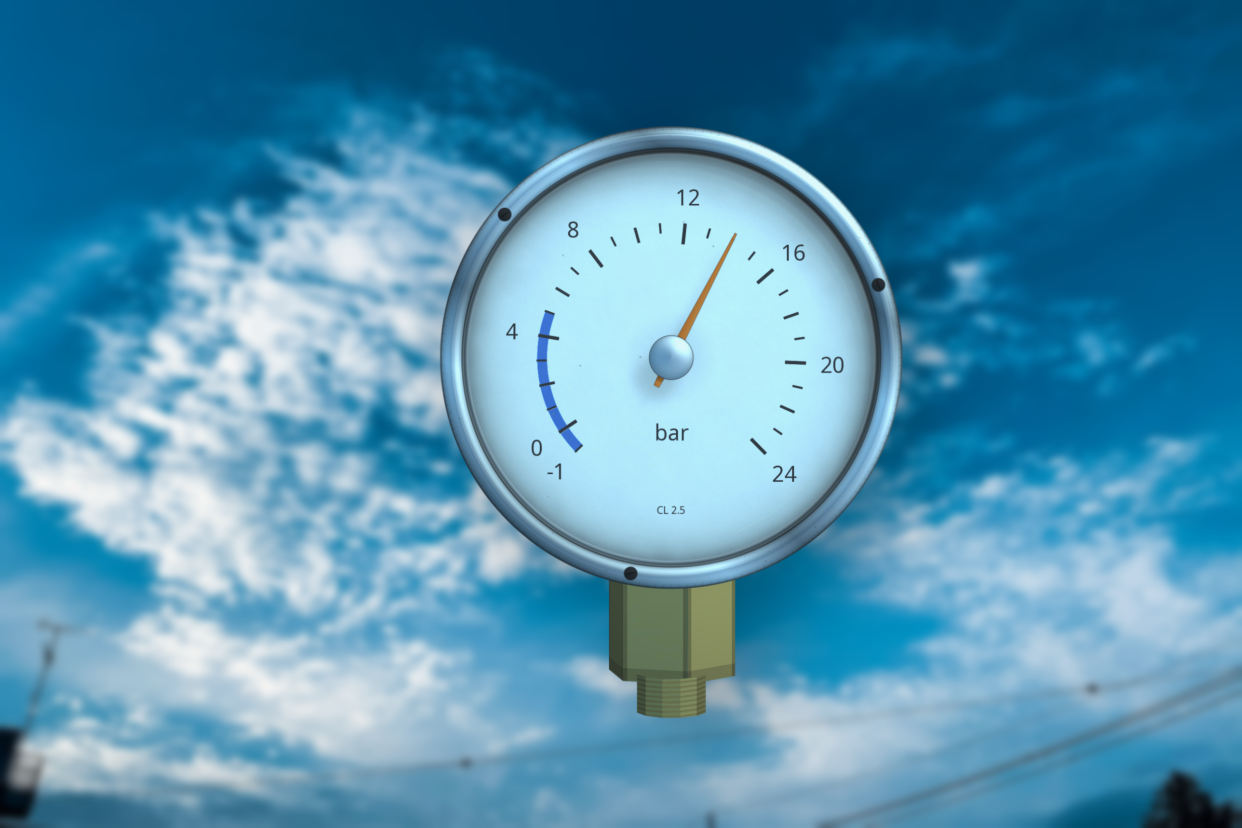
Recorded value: 14
